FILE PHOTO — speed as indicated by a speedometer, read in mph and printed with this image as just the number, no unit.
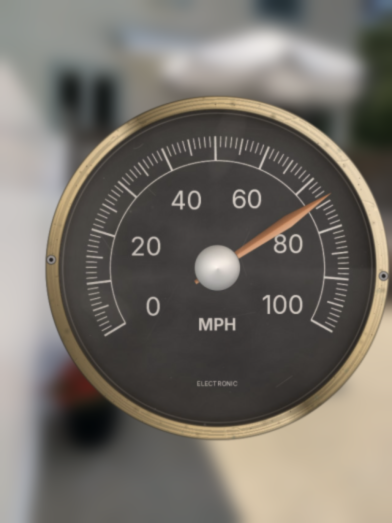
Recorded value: 74
